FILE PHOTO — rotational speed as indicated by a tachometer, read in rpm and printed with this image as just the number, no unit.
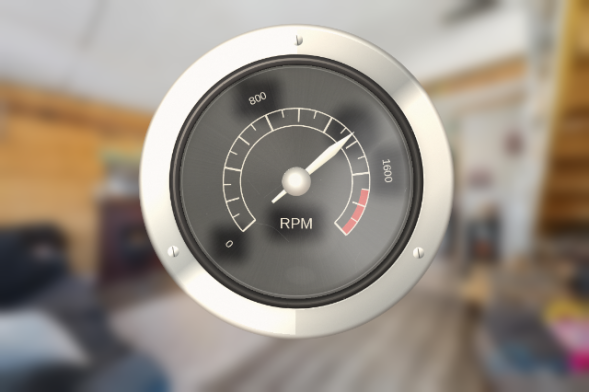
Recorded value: 1350
